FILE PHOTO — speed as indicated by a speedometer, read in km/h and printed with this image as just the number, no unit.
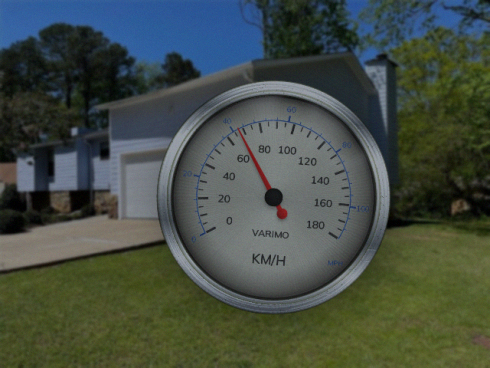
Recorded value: 67.5
